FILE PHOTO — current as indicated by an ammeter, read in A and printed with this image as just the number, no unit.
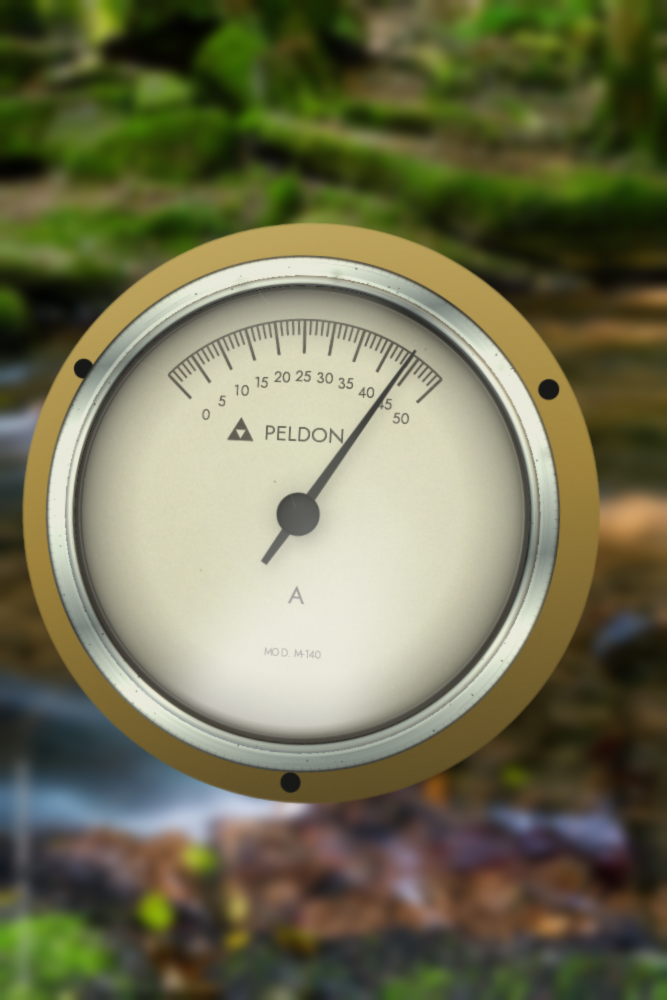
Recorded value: 44
